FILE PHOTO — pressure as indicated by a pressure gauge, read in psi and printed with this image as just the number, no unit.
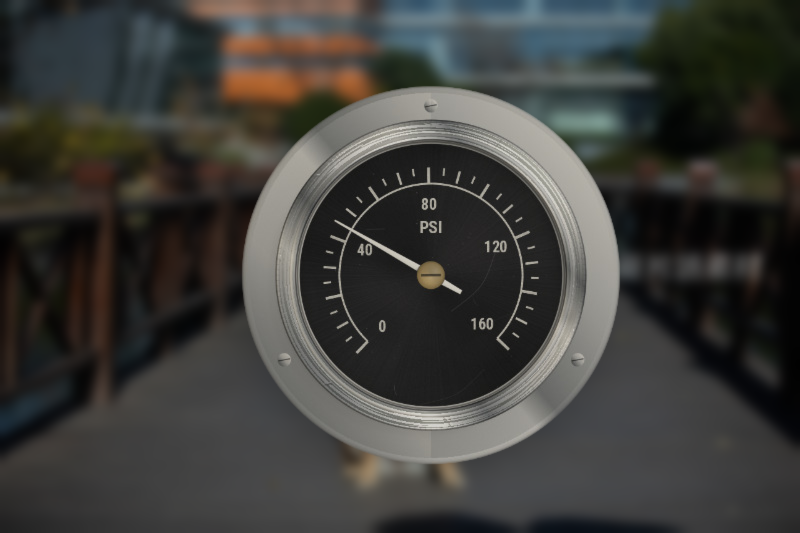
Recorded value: 45
